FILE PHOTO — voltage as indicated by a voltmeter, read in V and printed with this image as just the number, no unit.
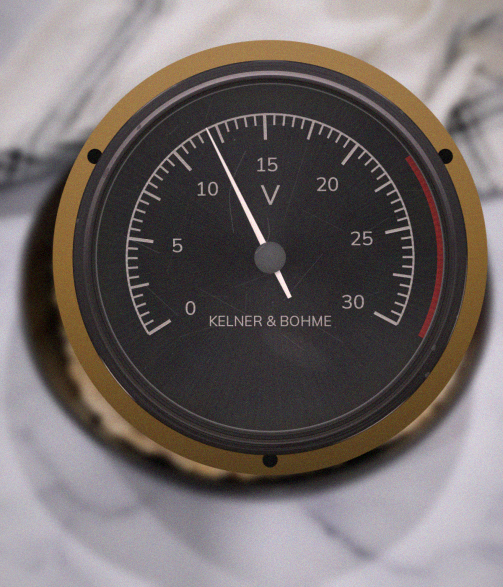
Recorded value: 12
